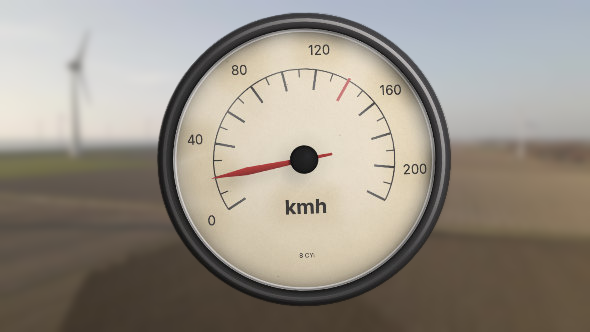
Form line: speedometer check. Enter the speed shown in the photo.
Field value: 20 km/h
